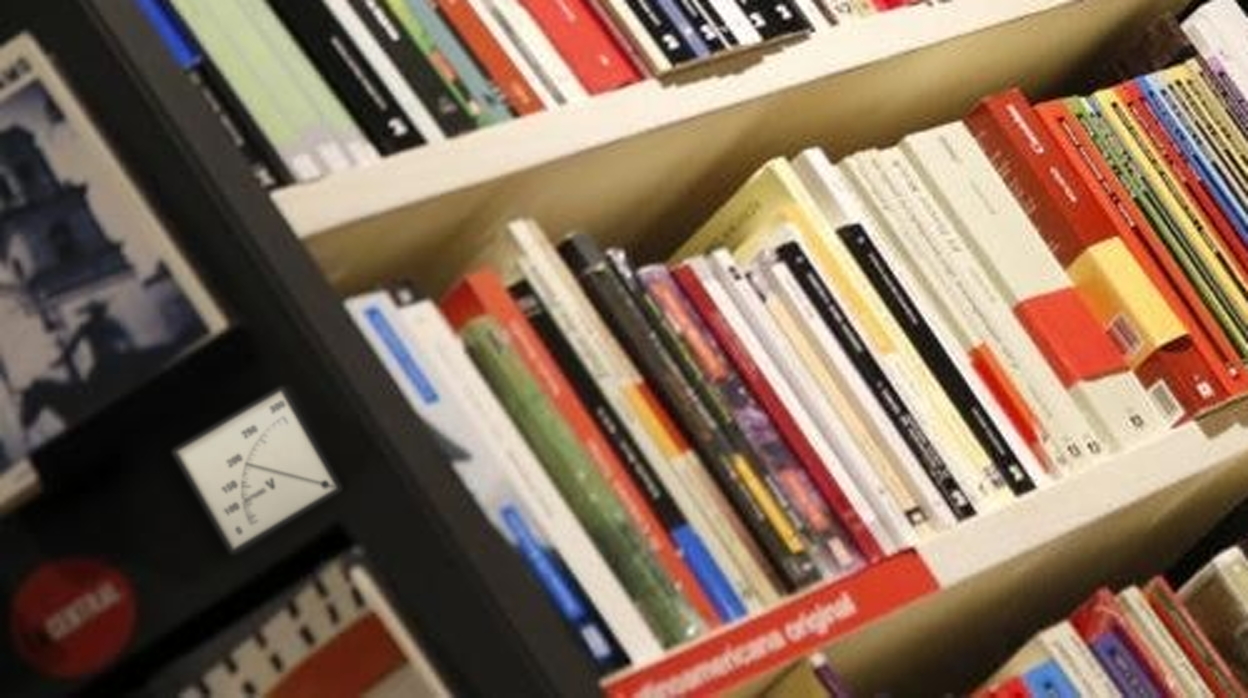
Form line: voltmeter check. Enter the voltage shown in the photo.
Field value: 200 V
